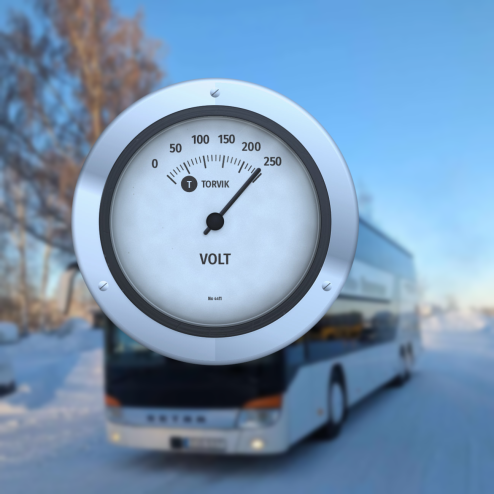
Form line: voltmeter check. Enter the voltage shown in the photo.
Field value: 240 V
